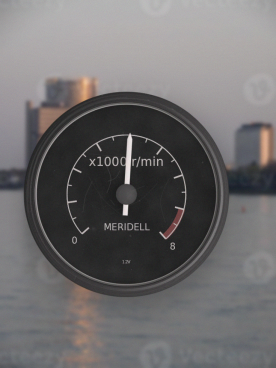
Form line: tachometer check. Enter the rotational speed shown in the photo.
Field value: 4000 rpm
